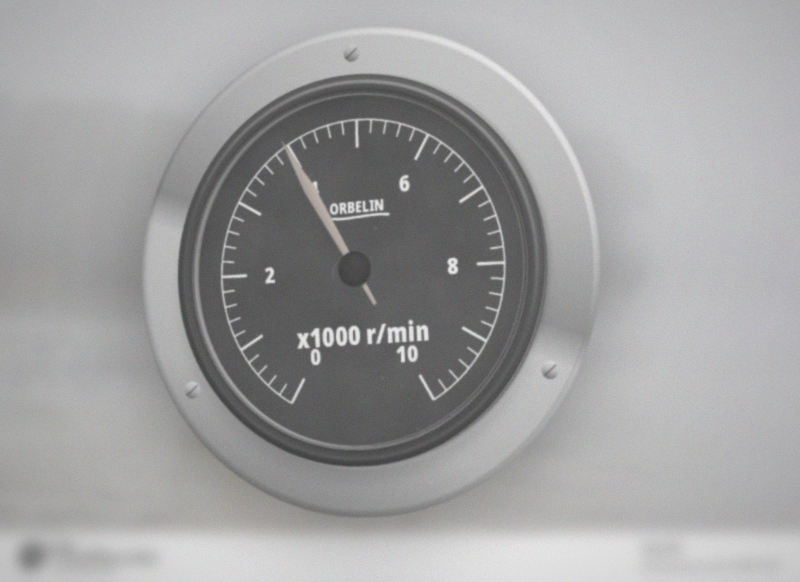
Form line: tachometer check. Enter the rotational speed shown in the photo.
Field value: 4000 rpm
